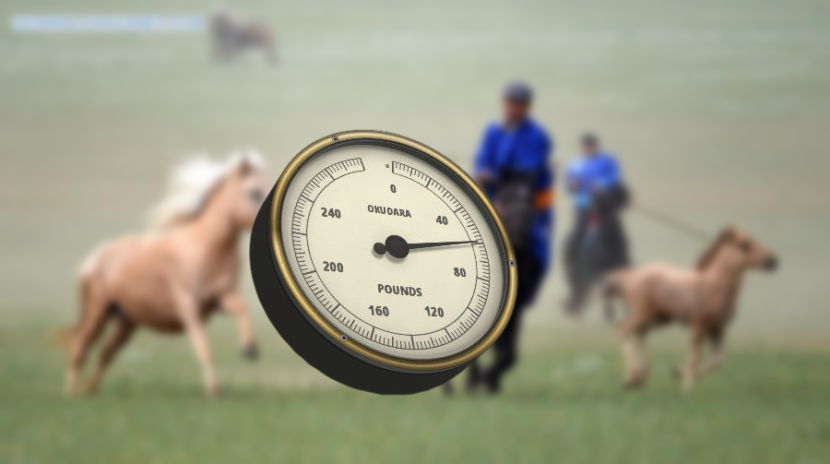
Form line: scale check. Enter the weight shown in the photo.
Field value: 60 lb
